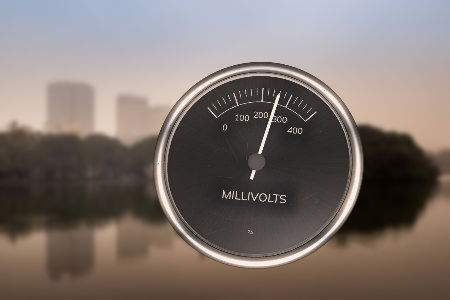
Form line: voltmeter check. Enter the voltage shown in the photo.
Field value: 260 mV
